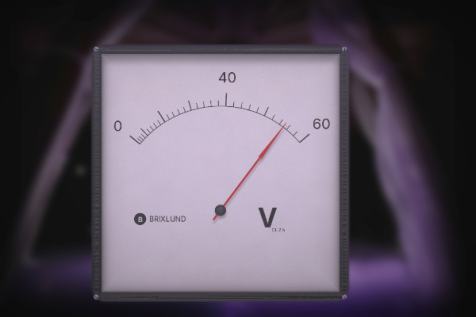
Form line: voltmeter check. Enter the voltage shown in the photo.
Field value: 55 V
